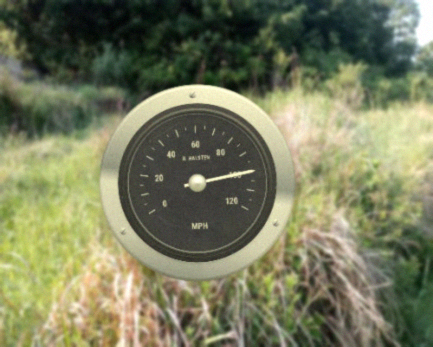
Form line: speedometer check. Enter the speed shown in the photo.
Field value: 100 mph
